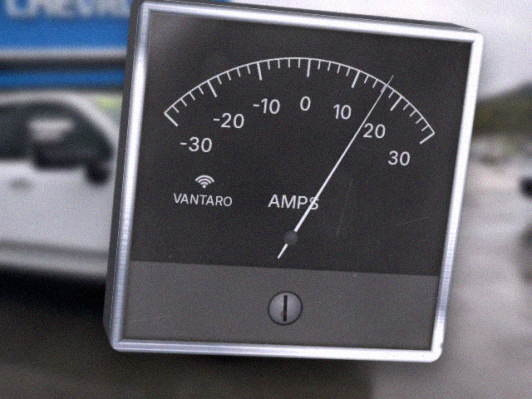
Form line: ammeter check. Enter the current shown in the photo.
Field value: 16 A
